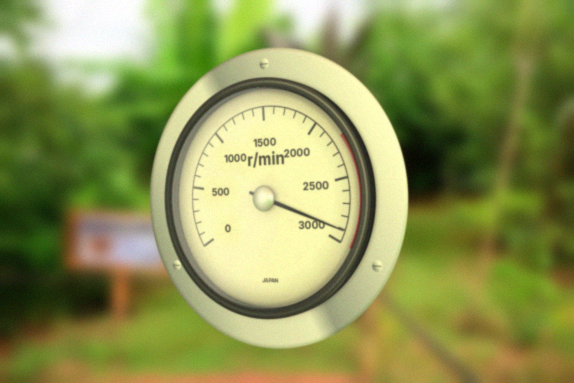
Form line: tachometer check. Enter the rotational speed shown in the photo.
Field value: 2900 rpm
